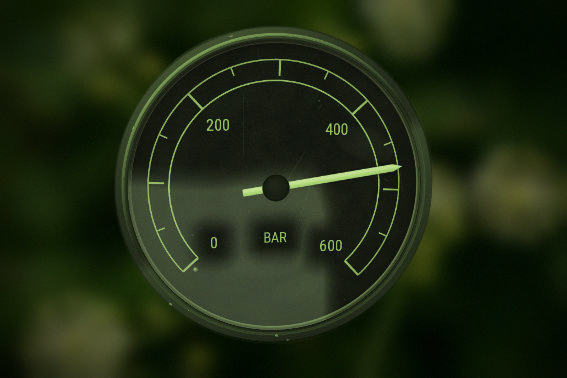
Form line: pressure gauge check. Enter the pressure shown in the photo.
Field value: 475 bar
